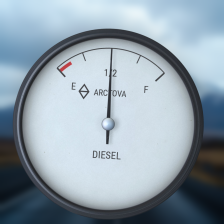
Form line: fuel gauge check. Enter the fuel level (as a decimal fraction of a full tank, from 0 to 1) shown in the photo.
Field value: 0.5
